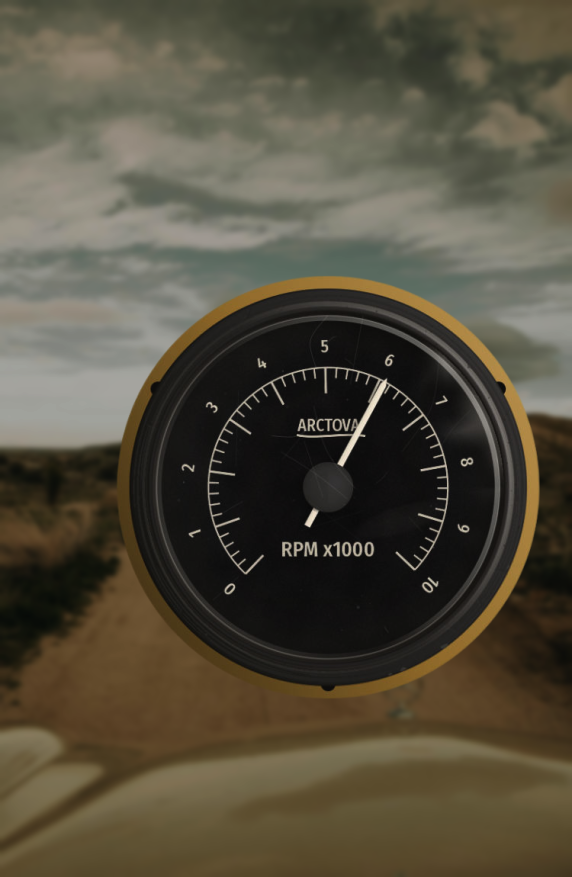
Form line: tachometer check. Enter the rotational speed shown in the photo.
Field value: 6100 rpm
